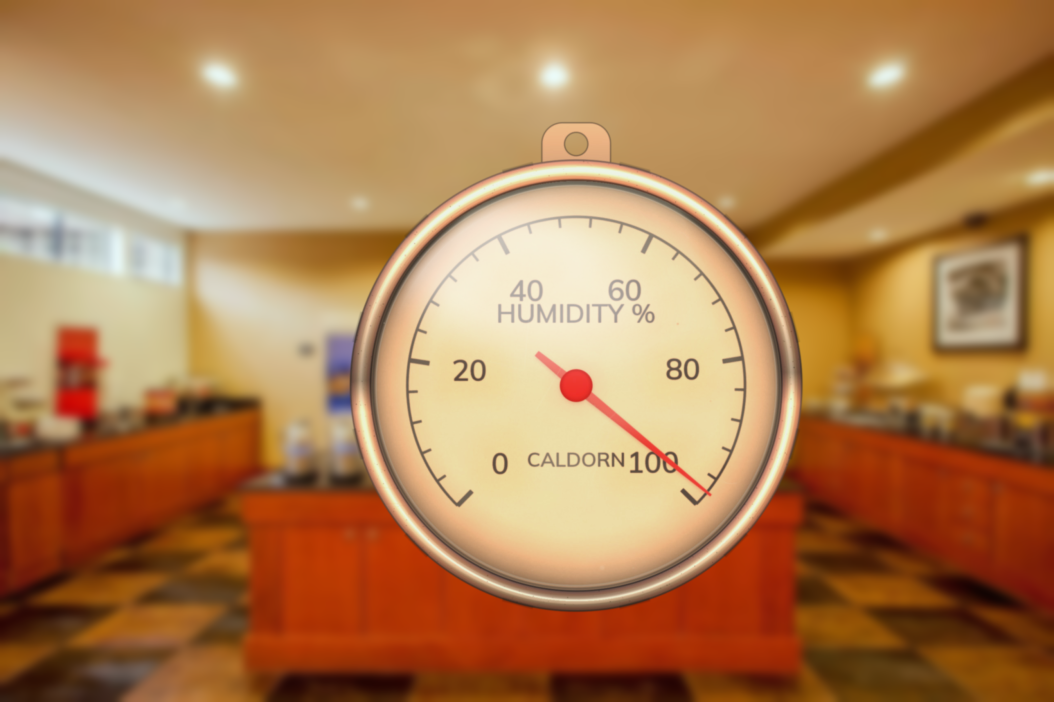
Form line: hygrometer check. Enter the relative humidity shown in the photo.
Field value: 98 %
